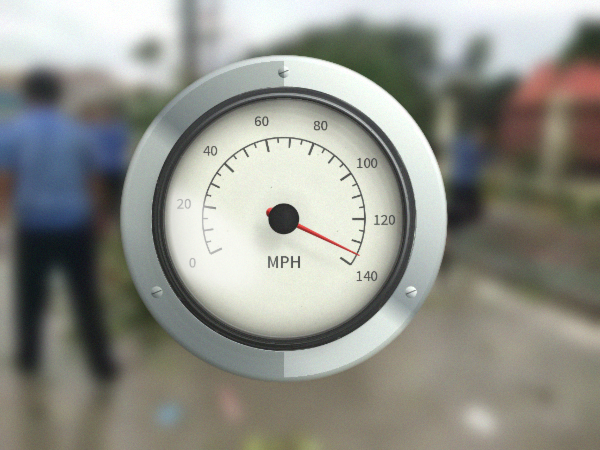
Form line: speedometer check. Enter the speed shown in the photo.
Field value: 135 mph
